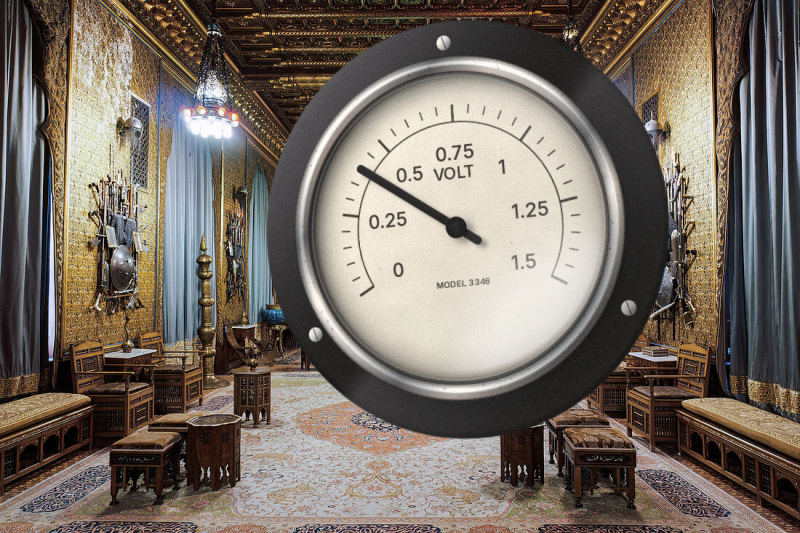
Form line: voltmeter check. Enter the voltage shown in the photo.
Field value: 0.4 V
